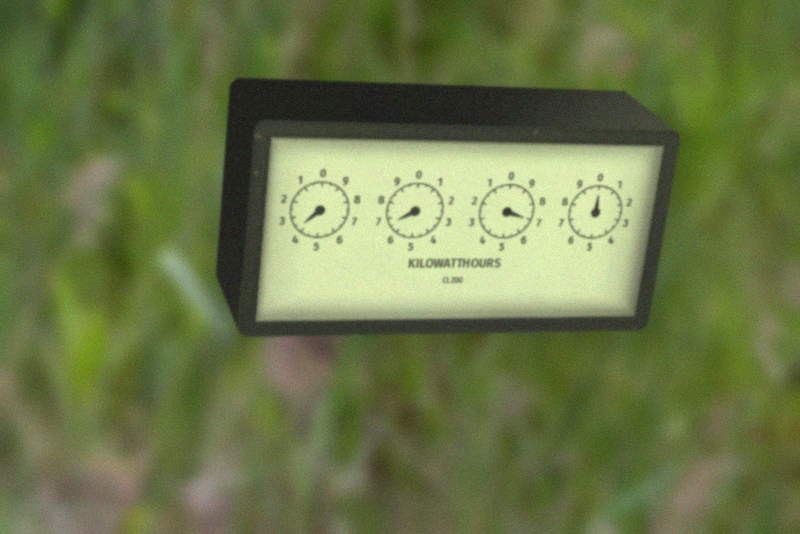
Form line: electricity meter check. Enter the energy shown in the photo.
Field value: 3670 kWh
